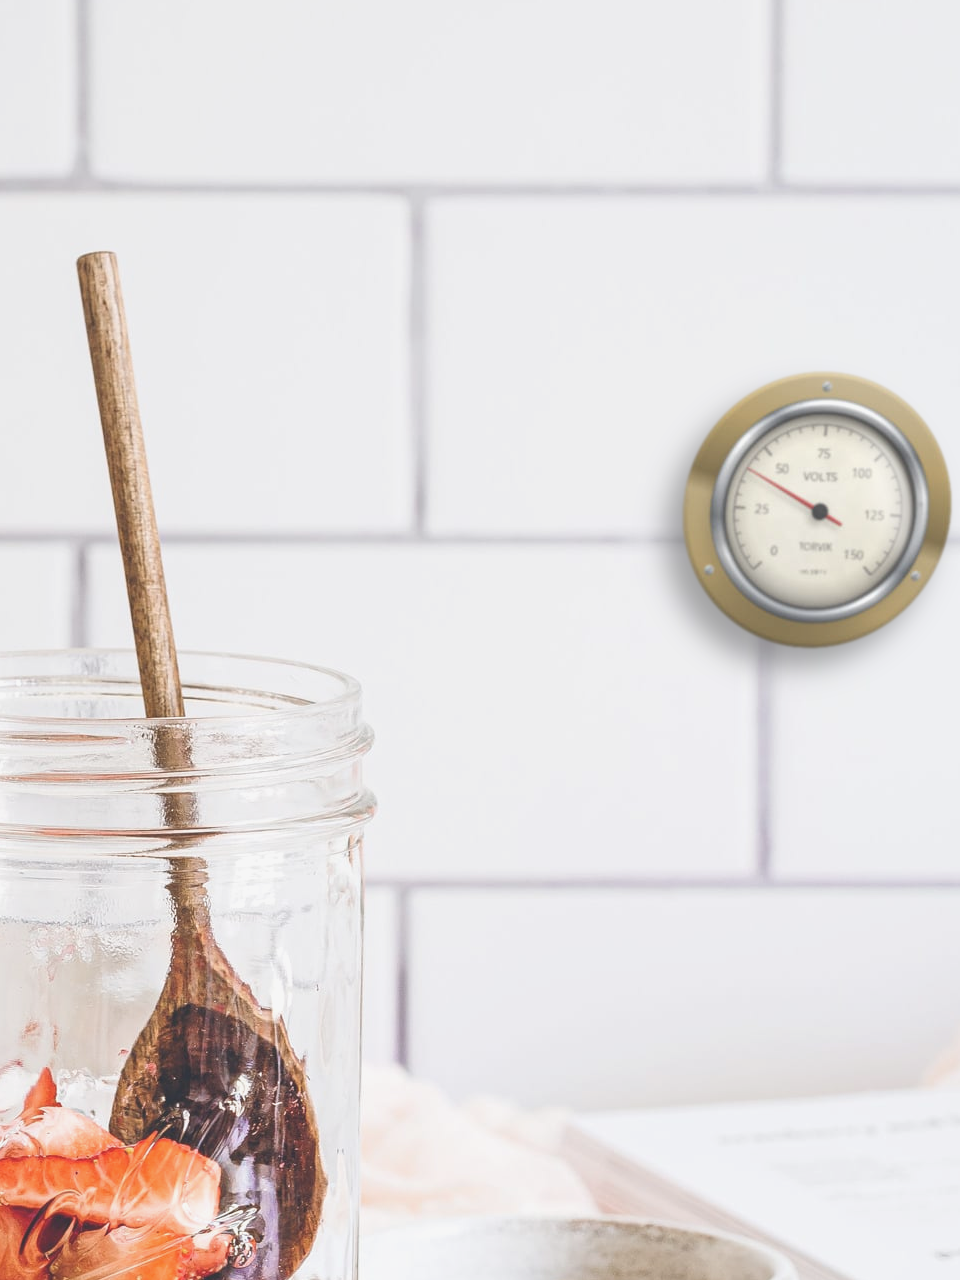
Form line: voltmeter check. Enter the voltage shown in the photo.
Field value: 40 V
